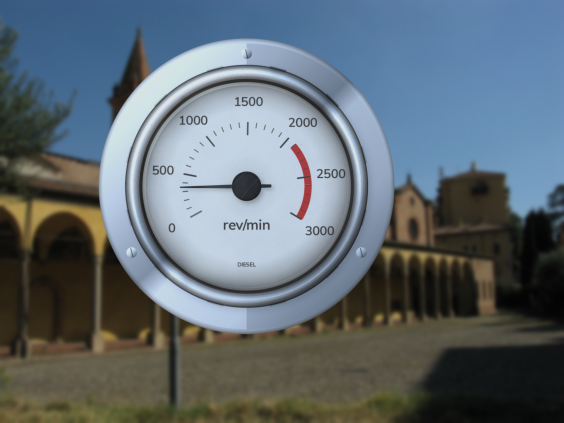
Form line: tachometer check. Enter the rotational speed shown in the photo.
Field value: 350 rpm
